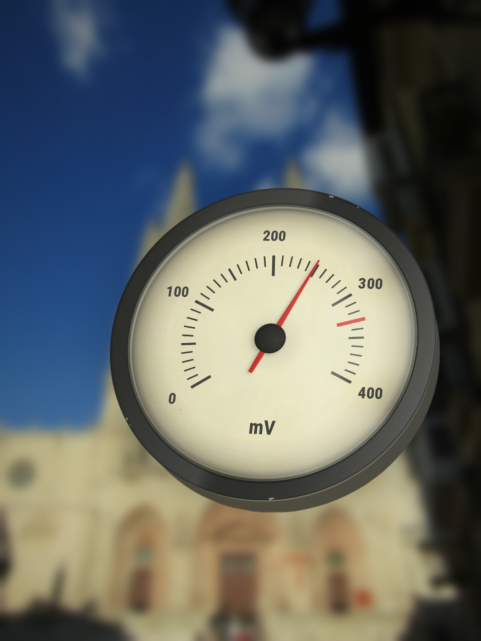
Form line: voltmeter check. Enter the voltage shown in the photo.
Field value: 250 mV
